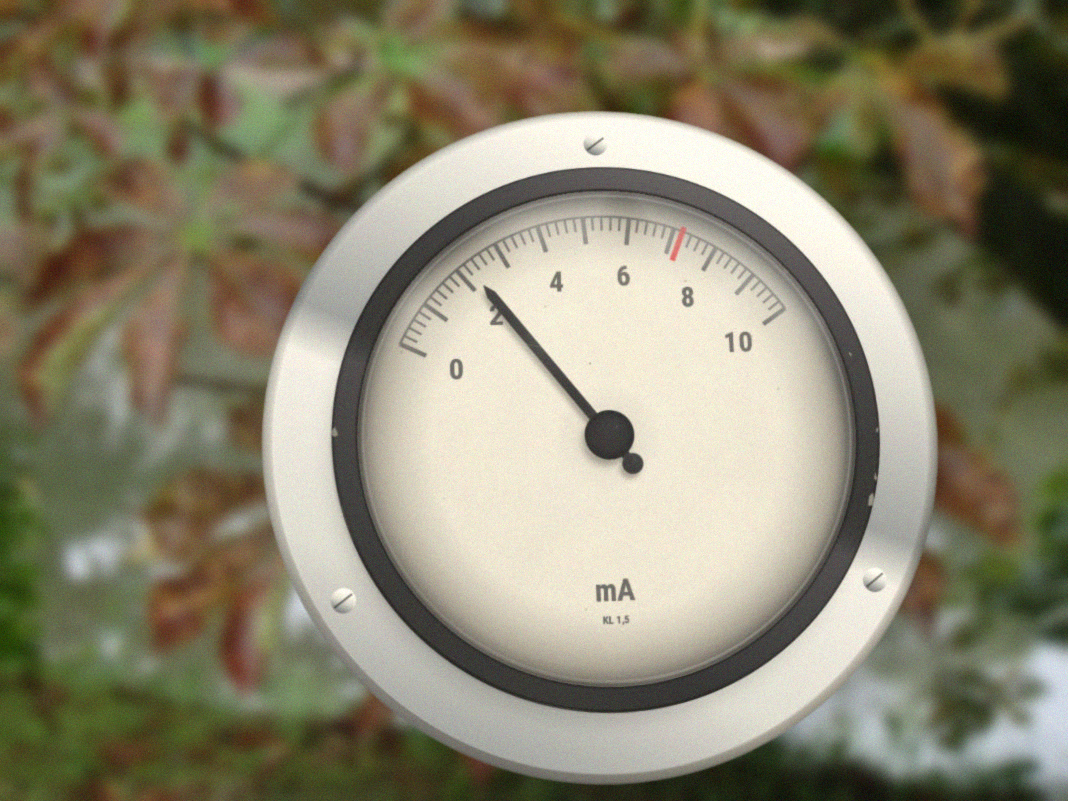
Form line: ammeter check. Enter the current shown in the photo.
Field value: 2.2 mA
